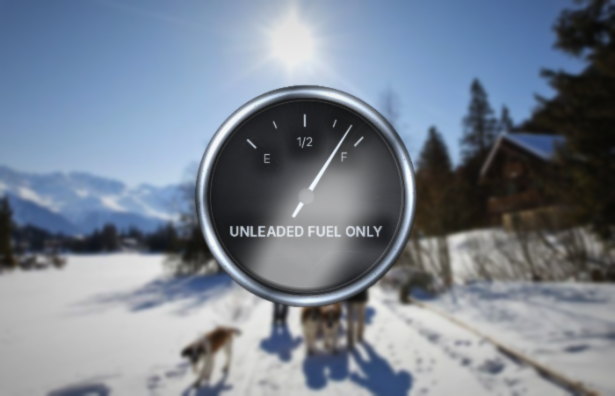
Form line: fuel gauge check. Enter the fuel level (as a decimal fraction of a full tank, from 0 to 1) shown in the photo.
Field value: 0.875
